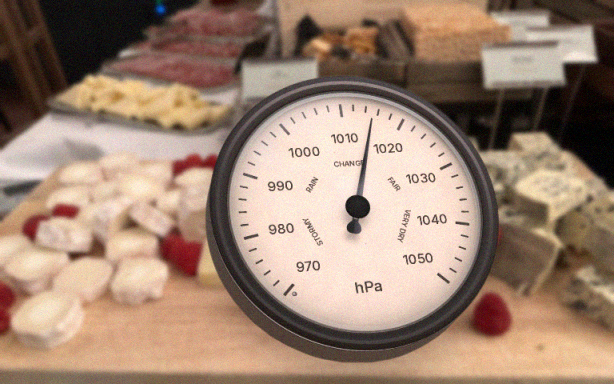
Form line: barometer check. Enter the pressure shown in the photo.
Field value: 1015 hPa
